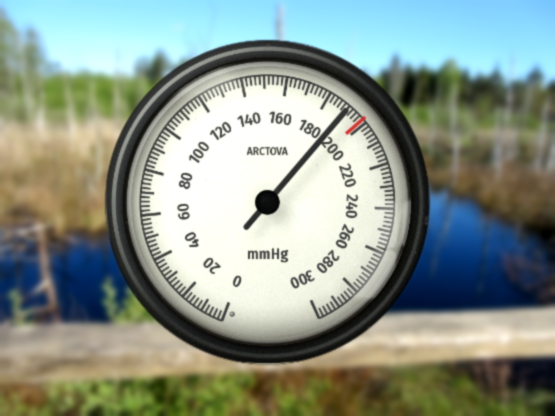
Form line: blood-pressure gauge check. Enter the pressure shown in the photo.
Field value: 190 mmHg
